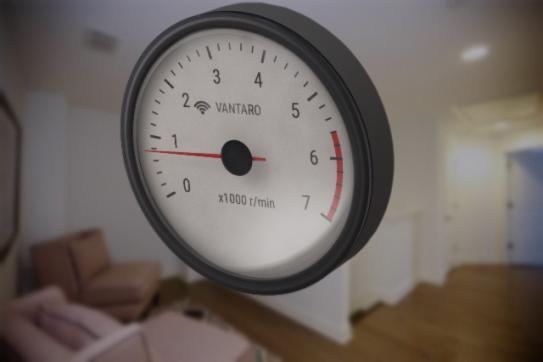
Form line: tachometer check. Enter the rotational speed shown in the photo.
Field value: 800 rpm
